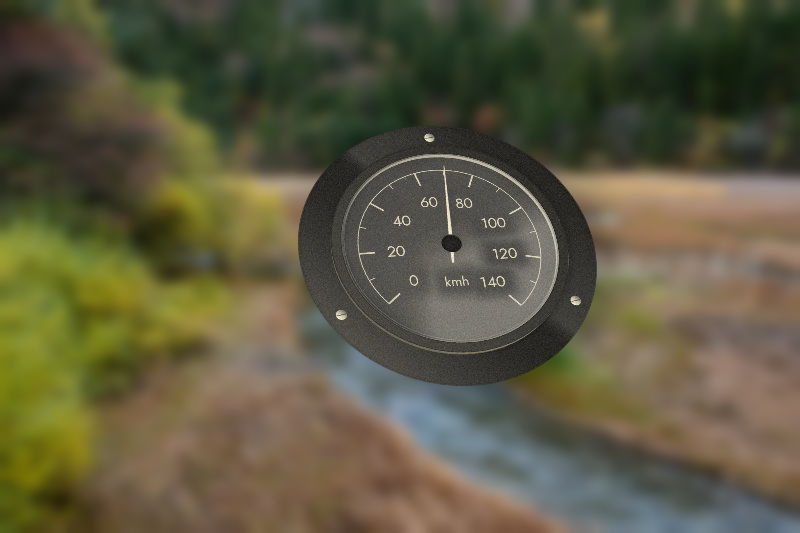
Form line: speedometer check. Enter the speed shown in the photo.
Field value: 70 km/h
